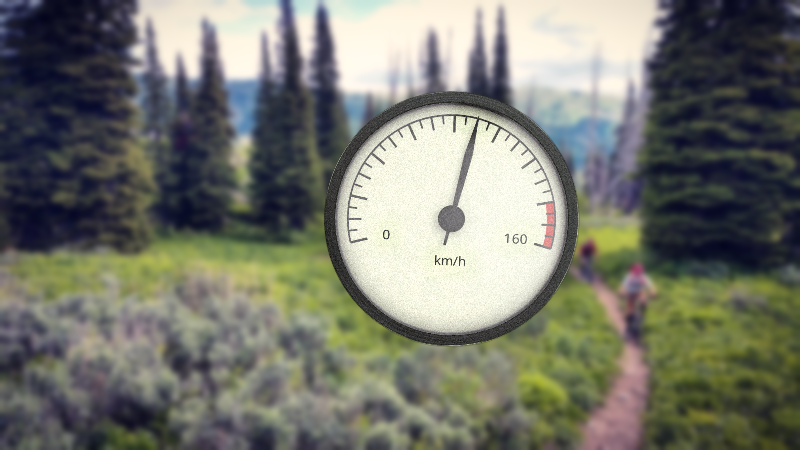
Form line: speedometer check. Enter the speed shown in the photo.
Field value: 90 km/h
